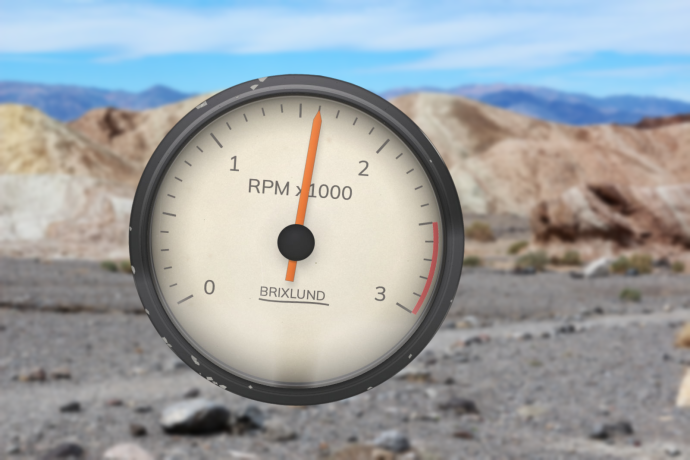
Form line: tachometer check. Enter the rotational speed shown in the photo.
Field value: 1600 rpm
